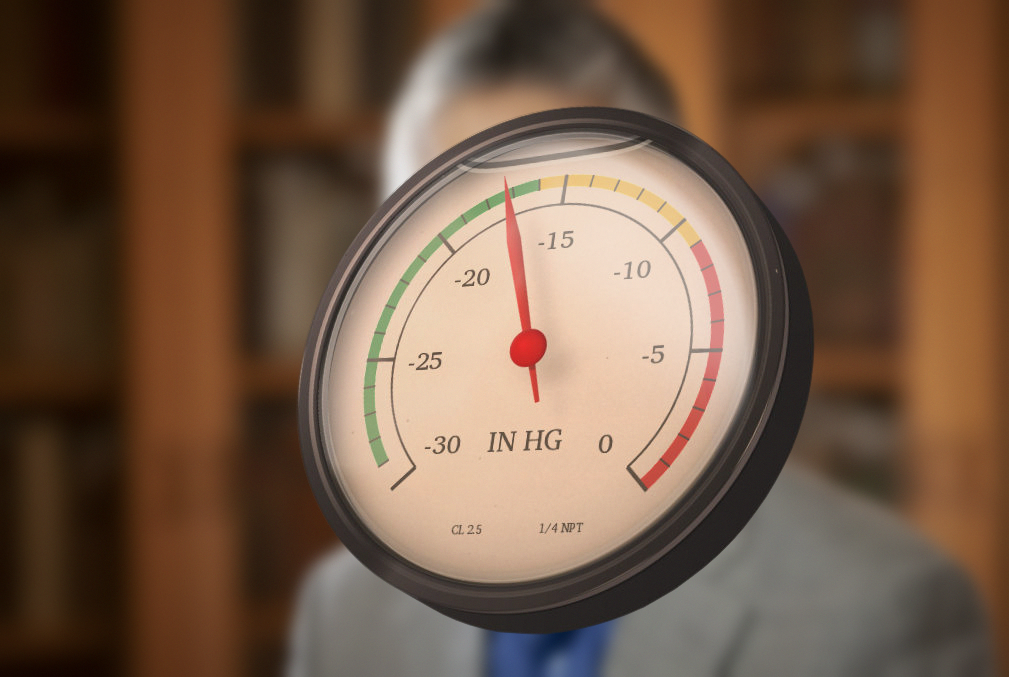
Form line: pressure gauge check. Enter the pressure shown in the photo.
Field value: -17 inHg
